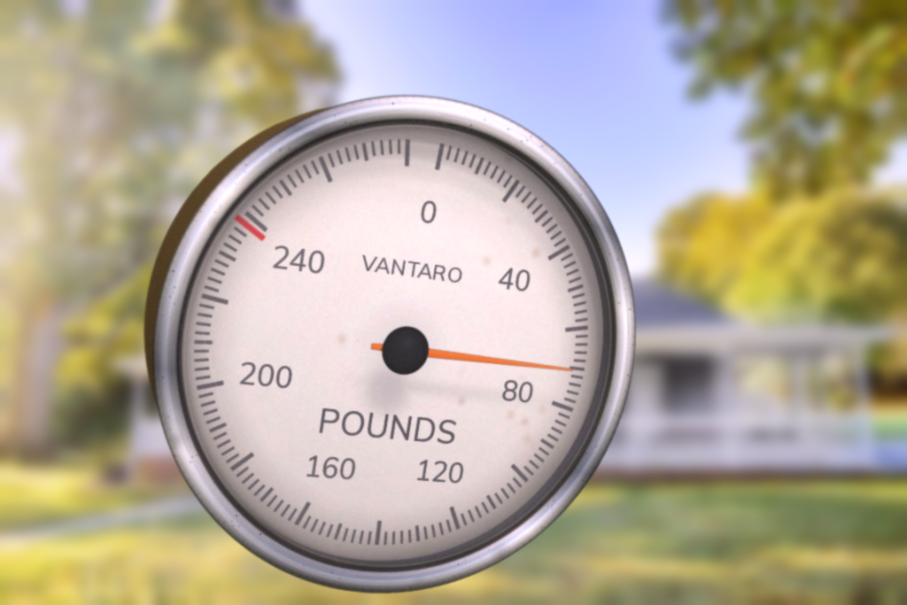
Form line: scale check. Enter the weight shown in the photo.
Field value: 70 lb
